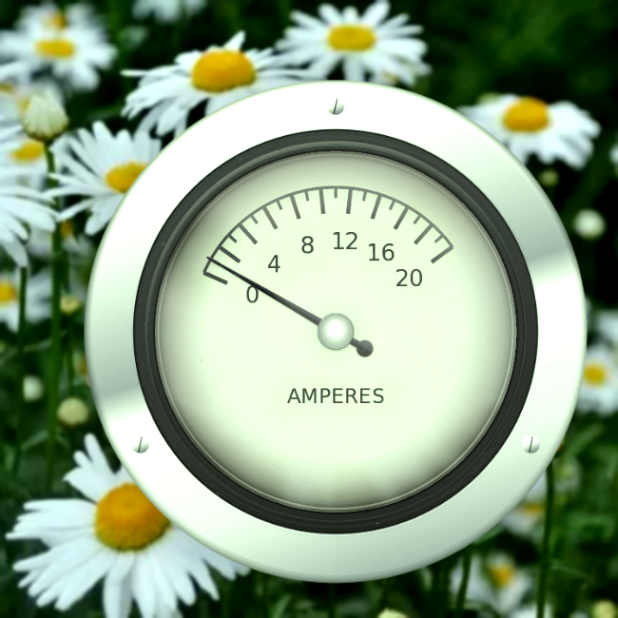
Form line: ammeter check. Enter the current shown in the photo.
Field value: 1 A
